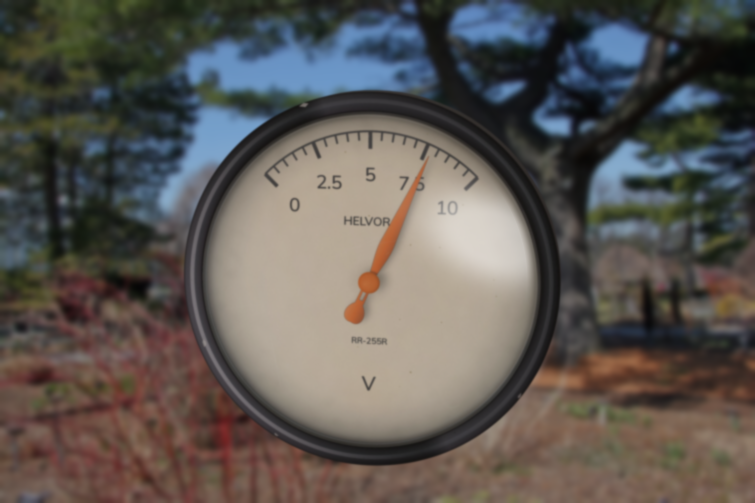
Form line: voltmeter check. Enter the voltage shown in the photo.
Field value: 7.75 V
